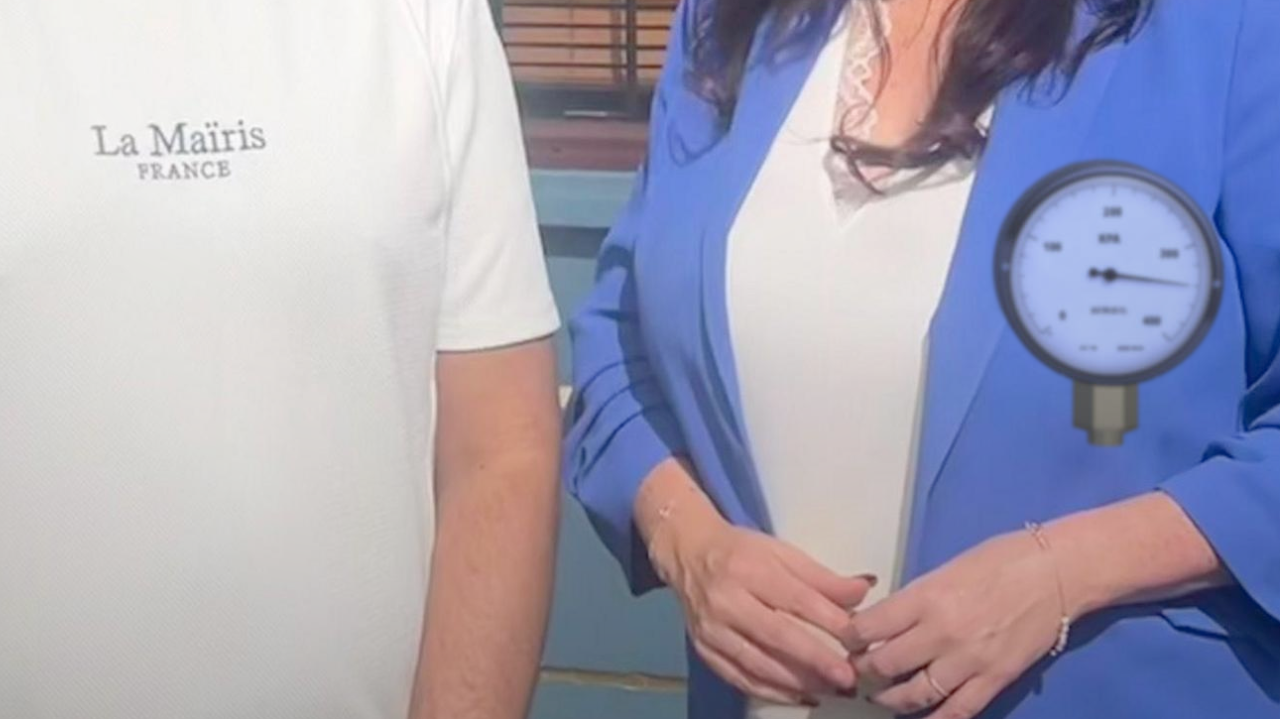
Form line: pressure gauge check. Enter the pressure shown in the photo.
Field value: 340 kPa
